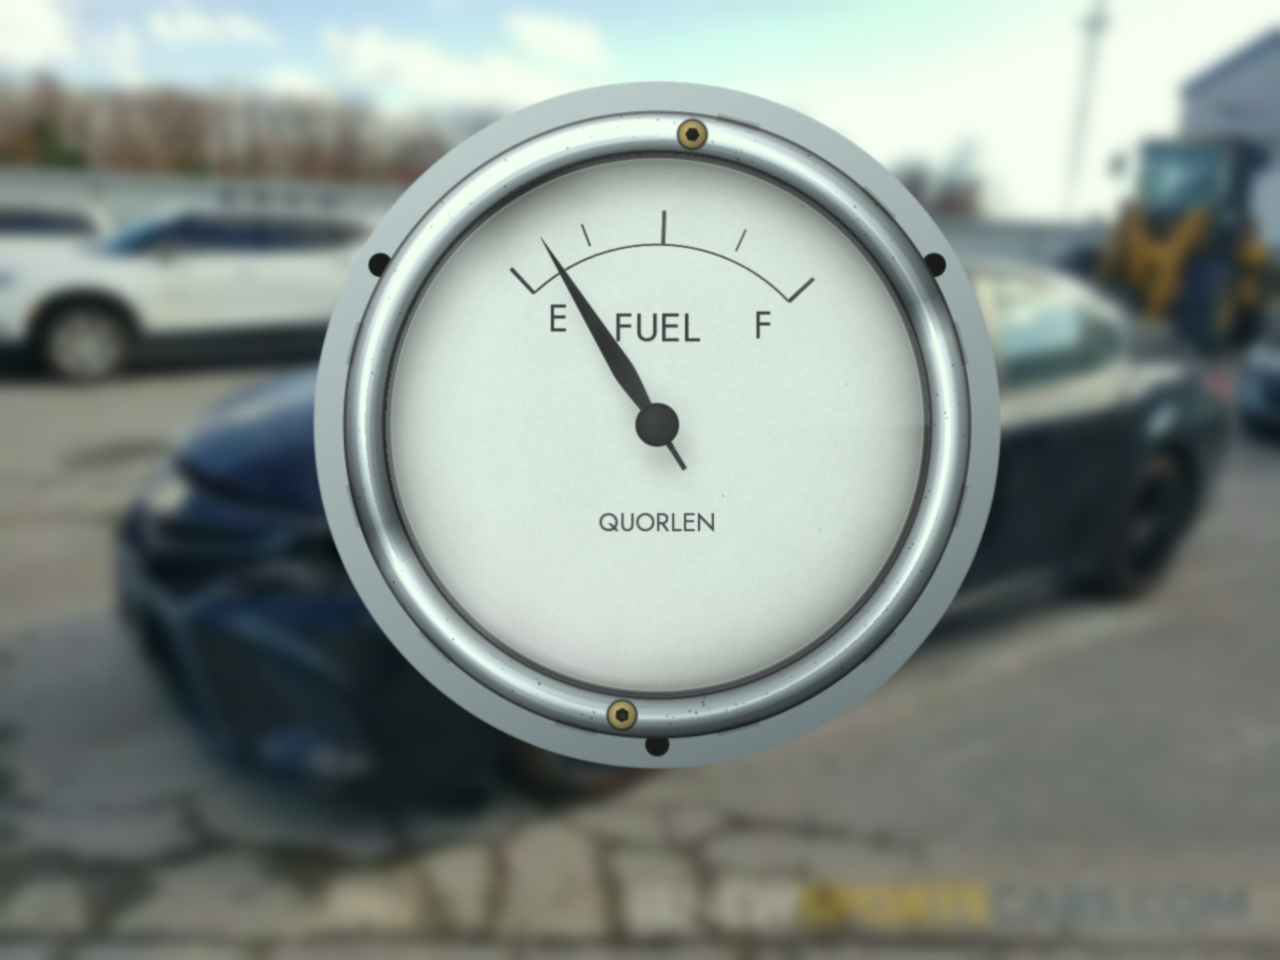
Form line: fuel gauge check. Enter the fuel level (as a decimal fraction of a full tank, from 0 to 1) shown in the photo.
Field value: 0.125
